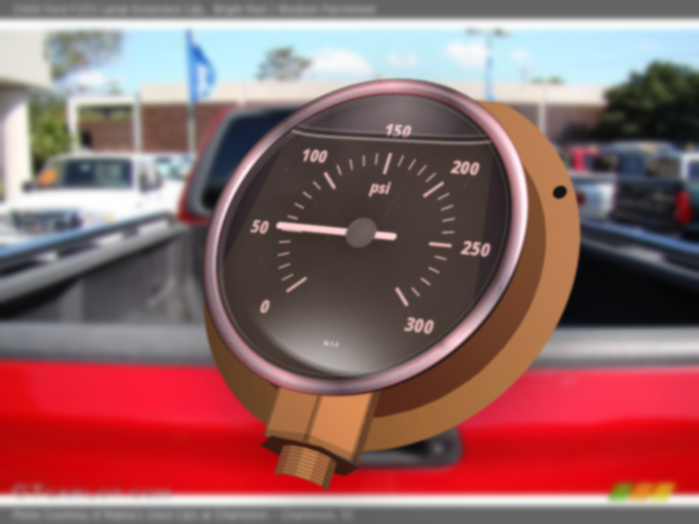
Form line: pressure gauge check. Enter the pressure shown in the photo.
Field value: 50 psi
